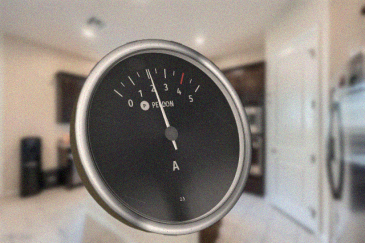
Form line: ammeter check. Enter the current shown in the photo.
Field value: 2 A
